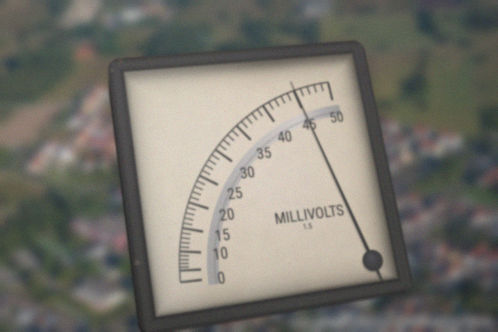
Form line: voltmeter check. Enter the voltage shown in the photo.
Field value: 45 mV
